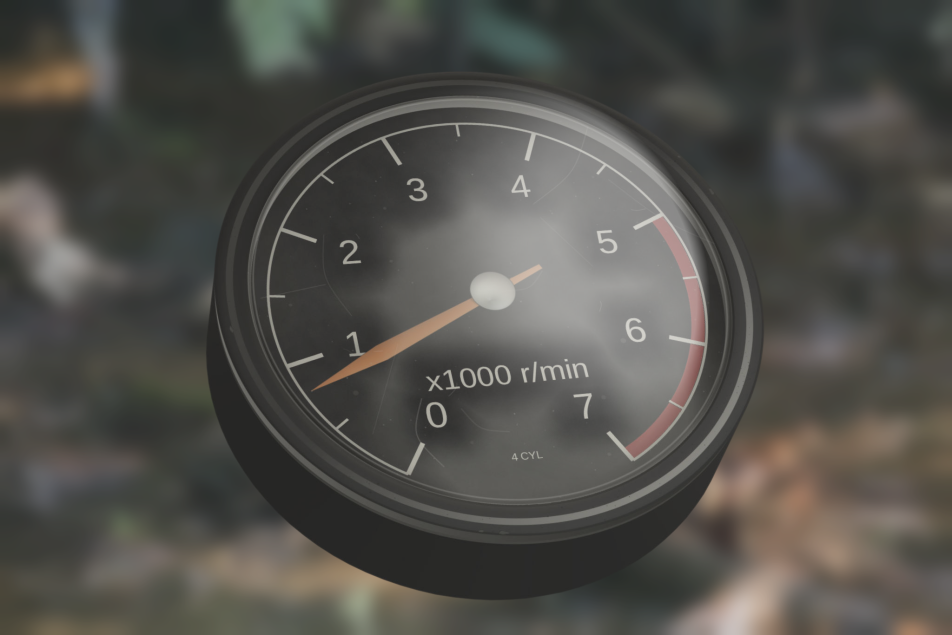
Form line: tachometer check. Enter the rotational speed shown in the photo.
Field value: 750 rpm
